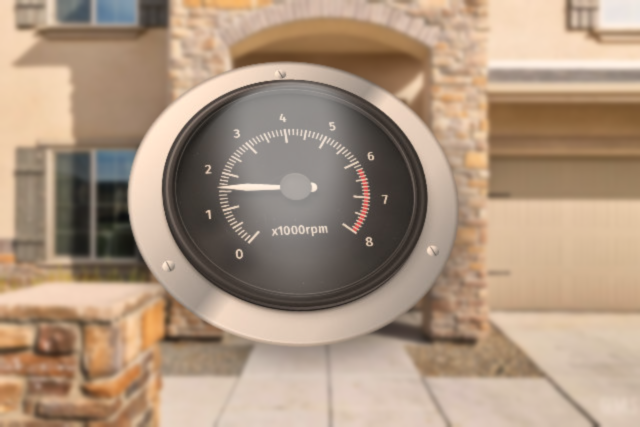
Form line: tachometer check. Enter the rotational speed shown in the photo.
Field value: 1500 rpm
